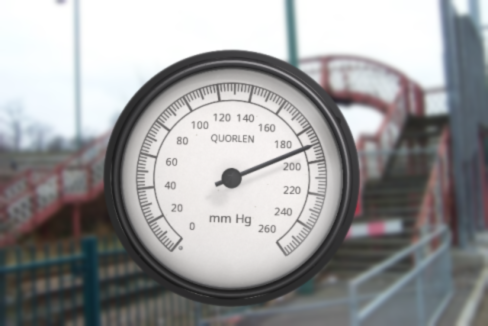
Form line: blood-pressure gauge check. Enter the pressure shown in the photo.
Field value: 190 mmHg
